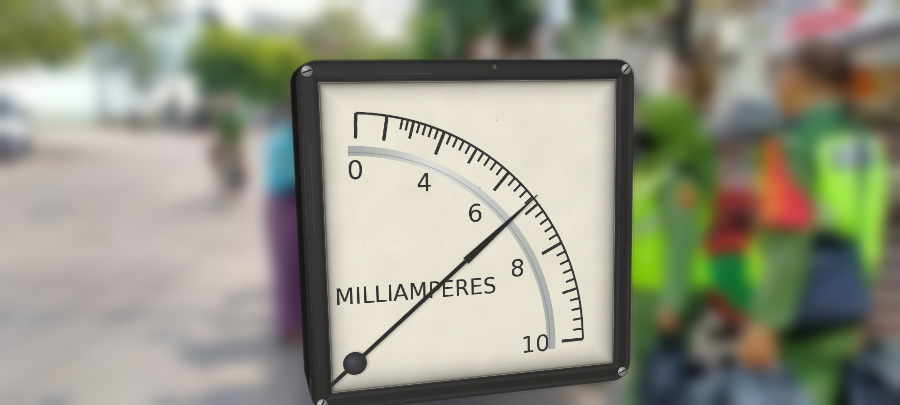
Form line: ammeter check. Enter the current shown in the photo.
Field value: 6.8 mA
